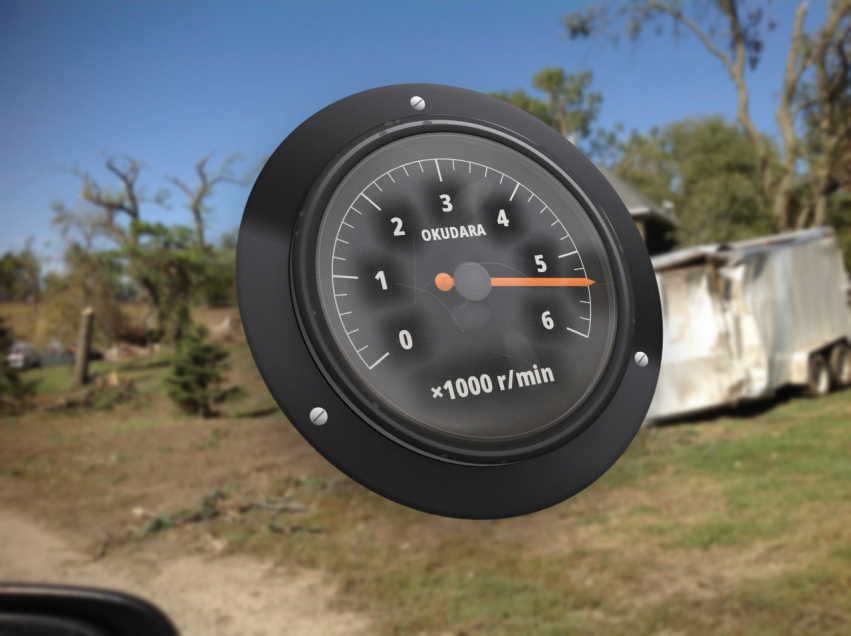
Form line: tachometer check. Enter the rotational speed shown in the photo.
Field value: 5400 rpm
